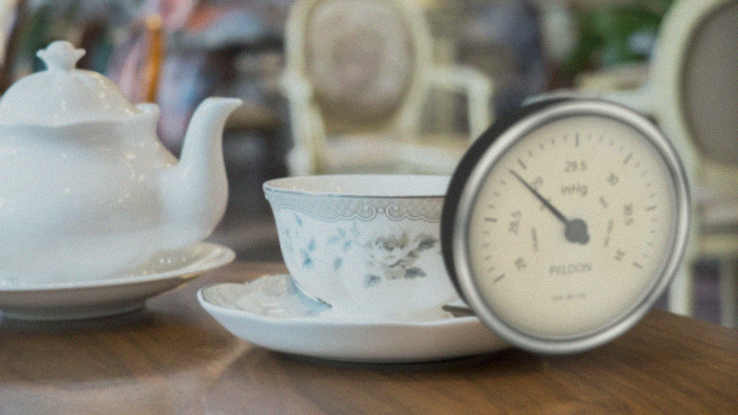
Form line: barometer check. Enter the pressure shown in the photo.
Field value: 28.9 inHg
